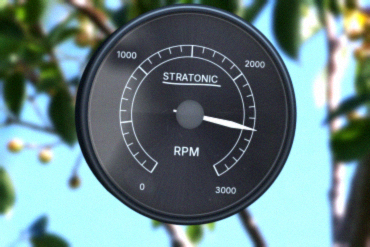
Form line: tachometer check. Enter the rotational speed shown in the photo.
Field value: 2500 rpm
